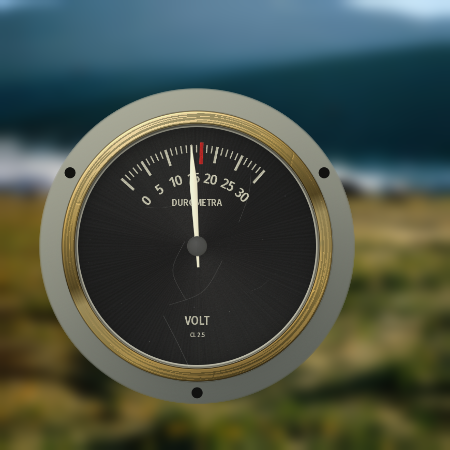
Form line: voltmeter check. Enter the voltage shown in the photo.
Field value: 15 V
